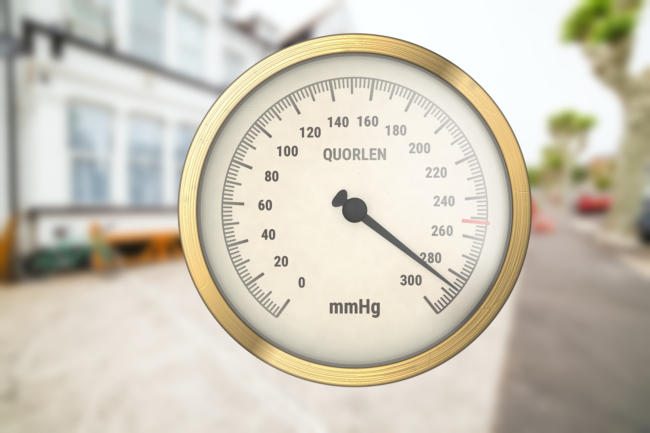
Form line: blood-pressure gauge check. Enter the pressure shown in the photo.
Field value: 286 mmHg
